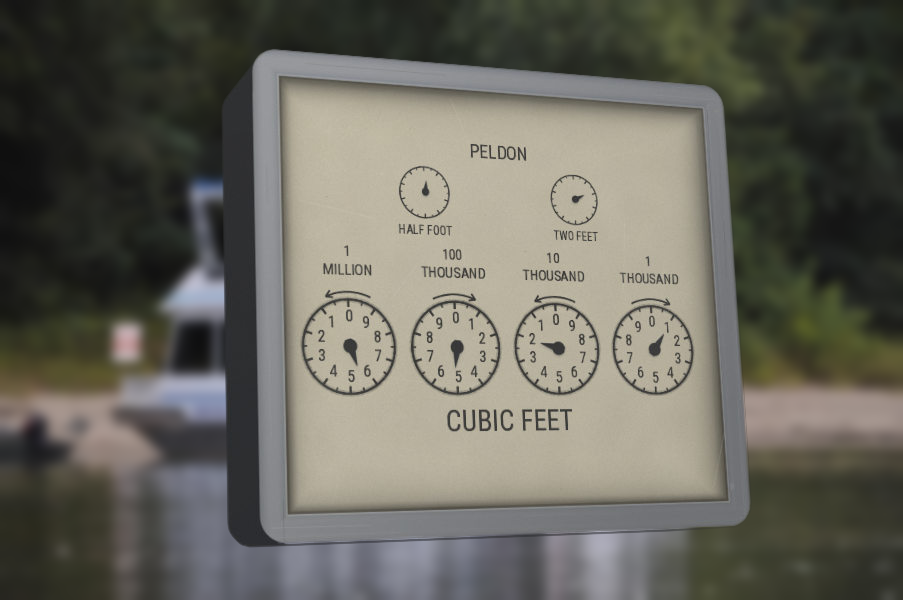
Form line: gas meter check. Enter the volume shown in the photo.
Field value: 552100 ft³
